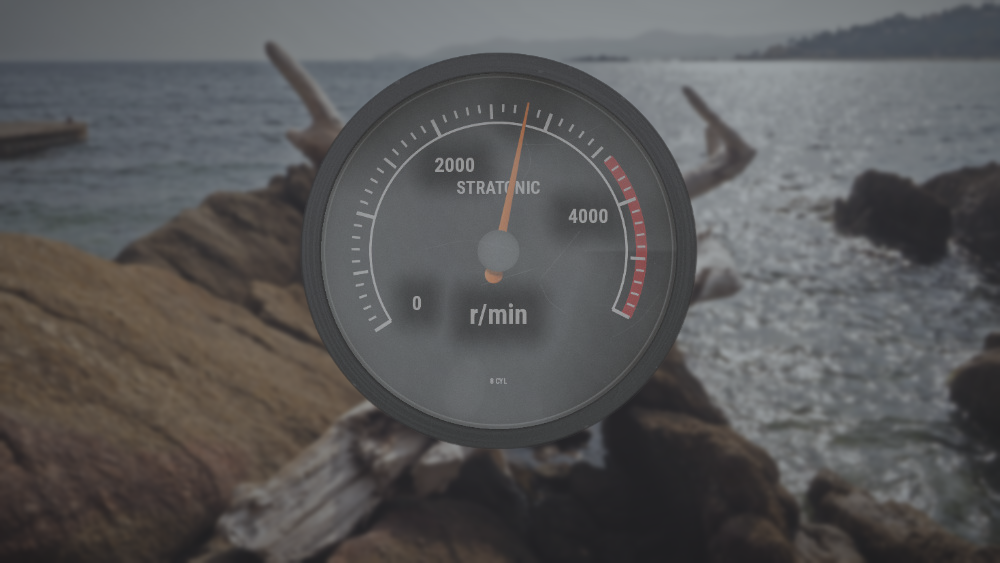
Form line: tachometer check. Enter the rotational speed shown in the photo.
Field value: 2800 rpm
